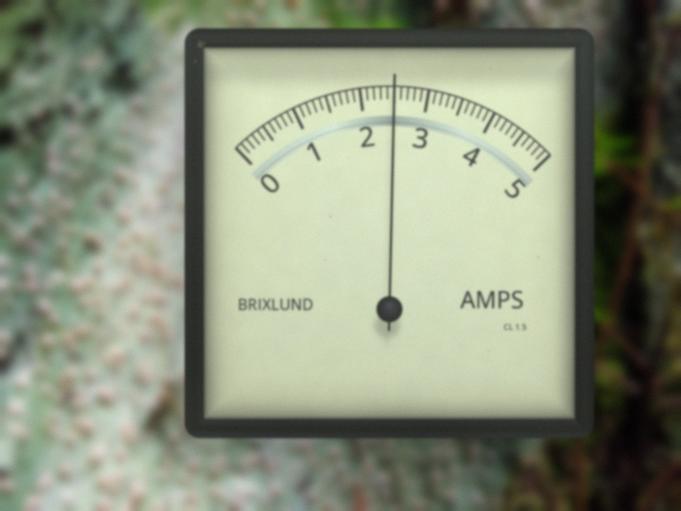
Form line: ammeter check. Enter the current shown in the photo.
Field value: 2.5 A
